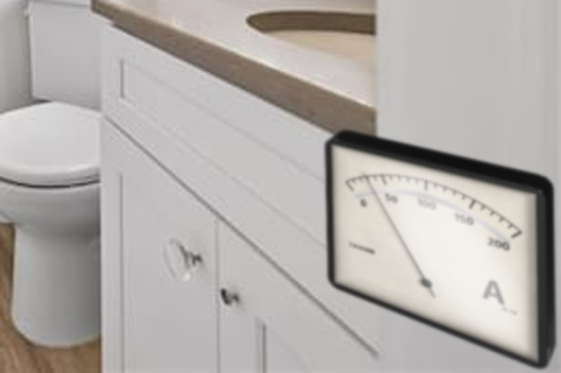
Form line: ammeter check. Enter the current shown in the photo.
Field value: 30 A
